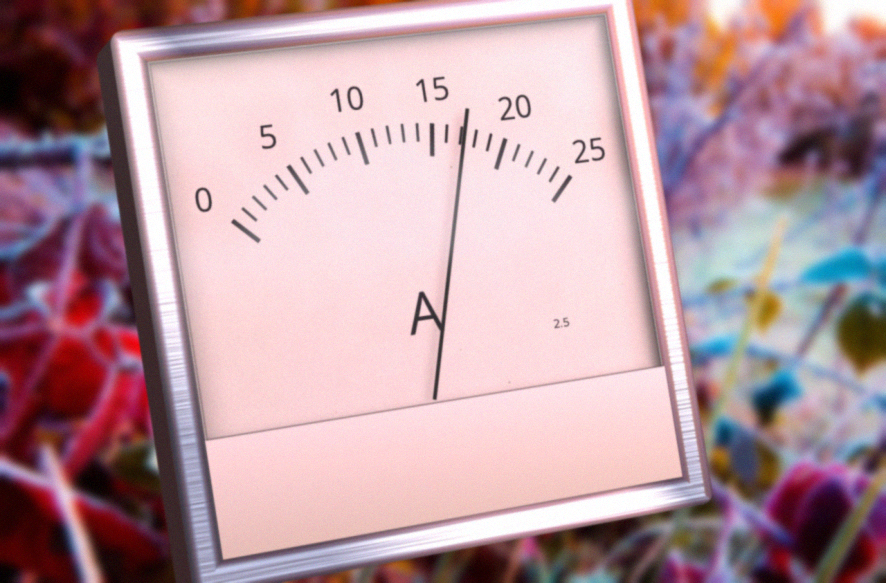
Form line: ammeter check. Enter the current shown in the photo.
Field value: 17 A
